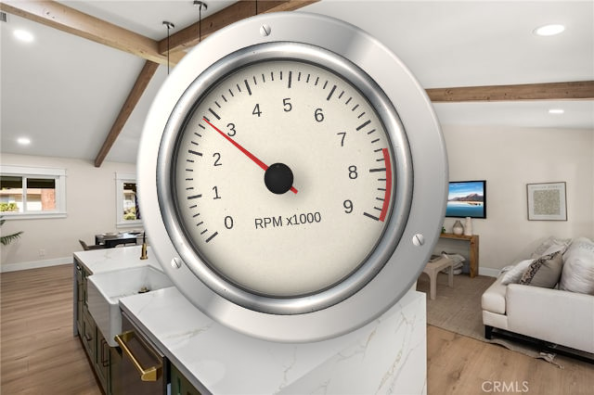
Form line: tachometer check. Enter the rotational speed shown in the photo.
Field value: 2800 rpm
